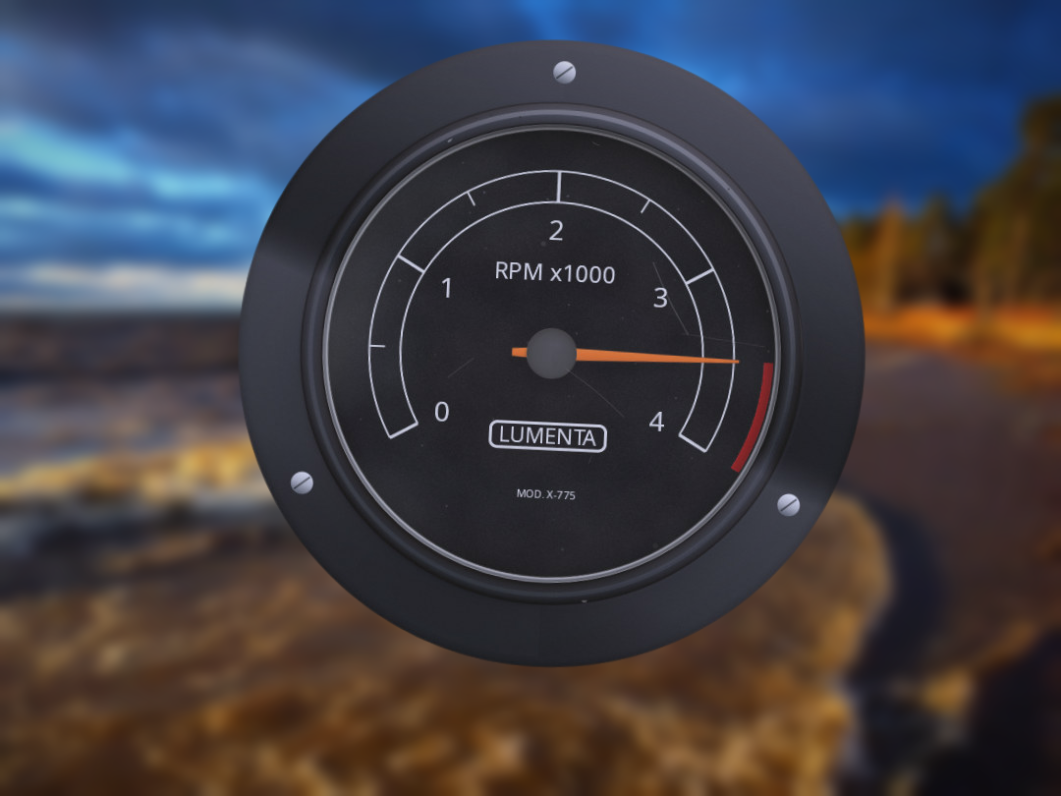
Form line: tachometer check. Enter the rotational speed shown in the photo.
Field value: 3500 rpm
